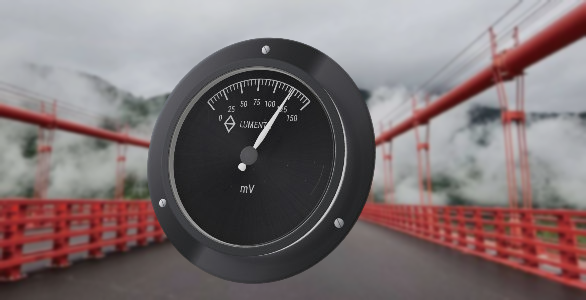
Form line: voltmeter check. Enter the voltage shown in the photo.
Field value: 125 mV
